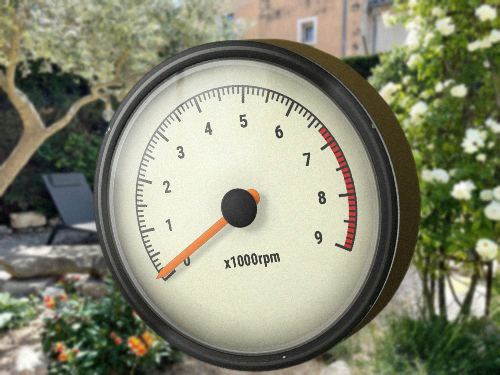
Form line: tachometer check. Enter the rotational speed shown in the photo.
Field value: 100 rpm
